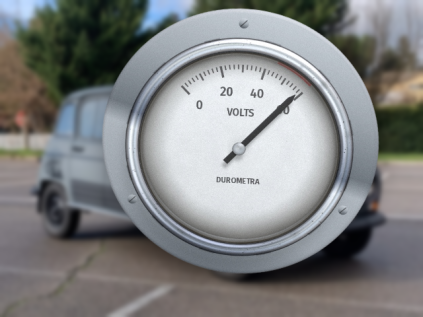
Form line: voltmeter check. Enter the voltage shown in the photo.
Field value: 58 V
